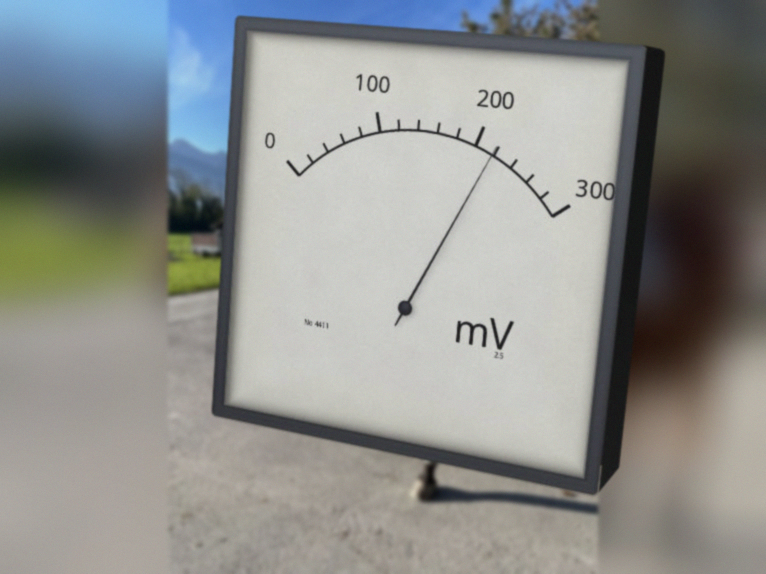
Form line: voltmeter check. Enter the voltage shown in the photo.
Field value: 220 mV
